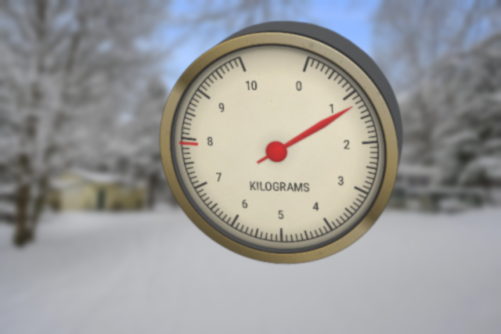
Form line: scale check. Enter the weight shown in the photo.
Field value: 1.2 kg
